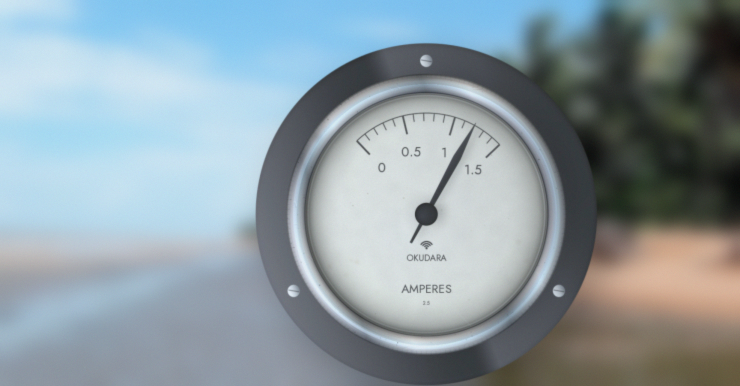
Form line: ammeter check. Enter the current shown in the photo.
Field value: 1.2 A
